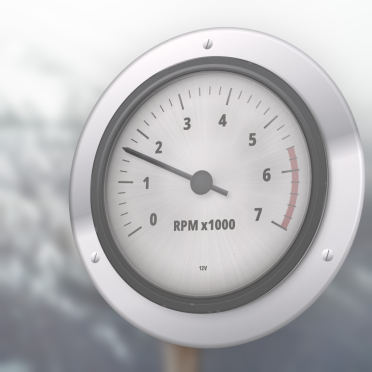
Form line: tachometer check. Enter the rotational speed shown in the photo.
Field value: 1600 rpm
